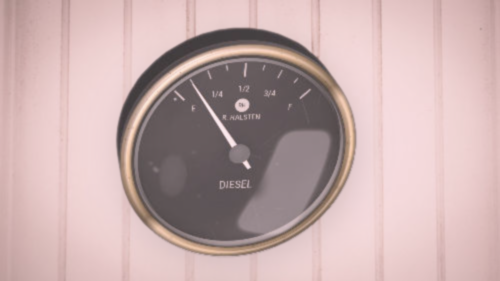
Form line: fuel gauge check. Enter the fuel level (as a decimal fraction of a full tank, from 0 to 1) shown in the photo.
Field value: 0.125
